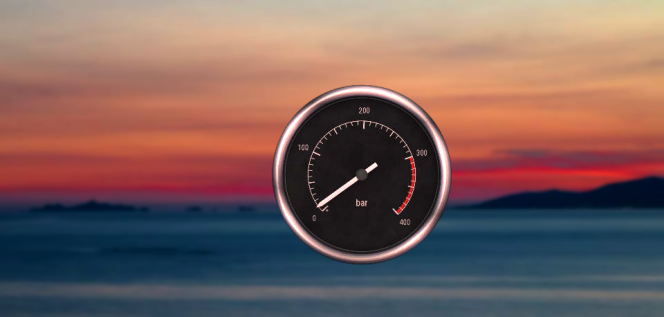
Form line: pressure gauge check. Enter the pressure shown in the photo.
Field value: 10 bar
